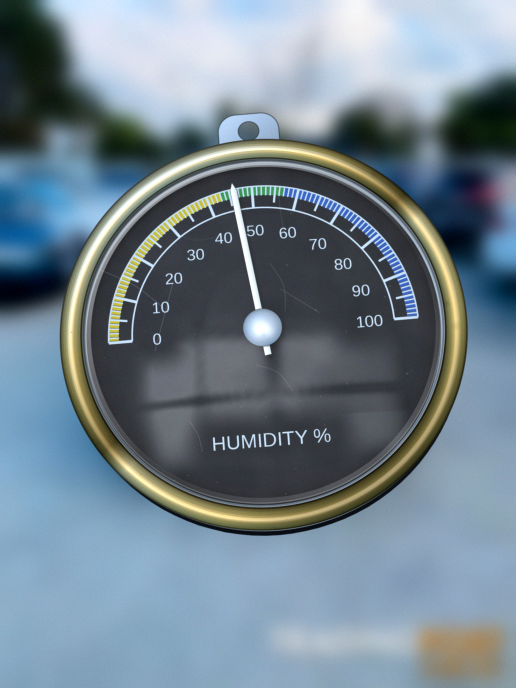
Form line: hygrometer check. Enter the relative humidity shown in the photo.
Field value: 46 %
